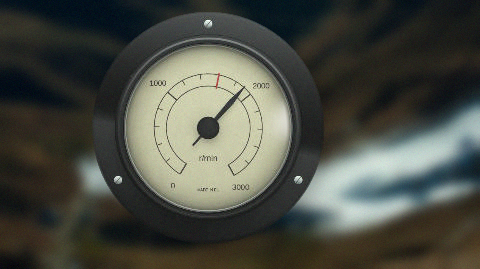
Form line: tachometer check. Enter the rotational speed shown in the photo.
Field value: 1900 rpm
